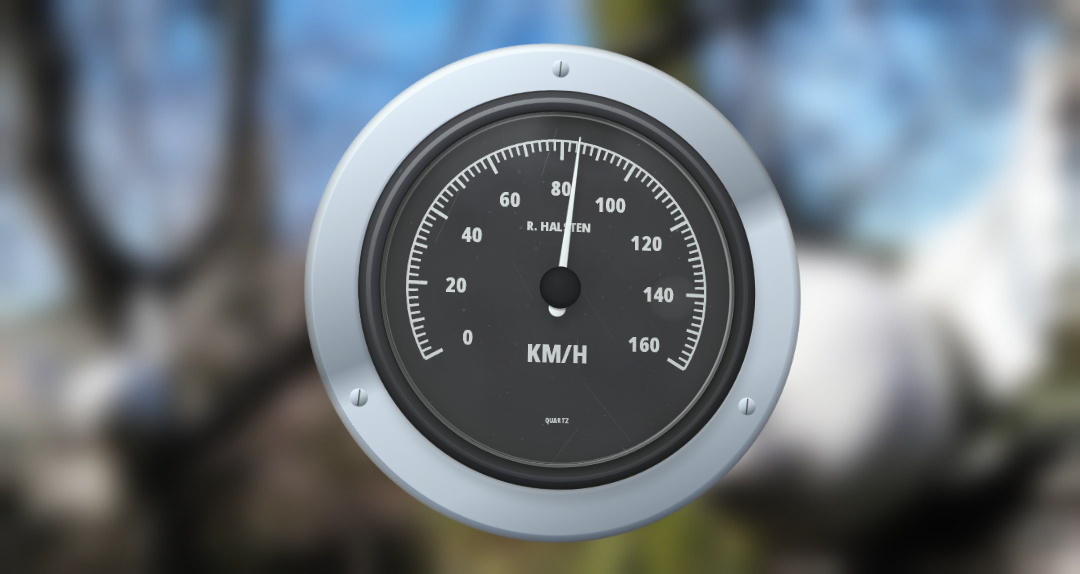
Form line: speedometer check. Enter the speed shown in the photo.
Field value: 84 km/h
